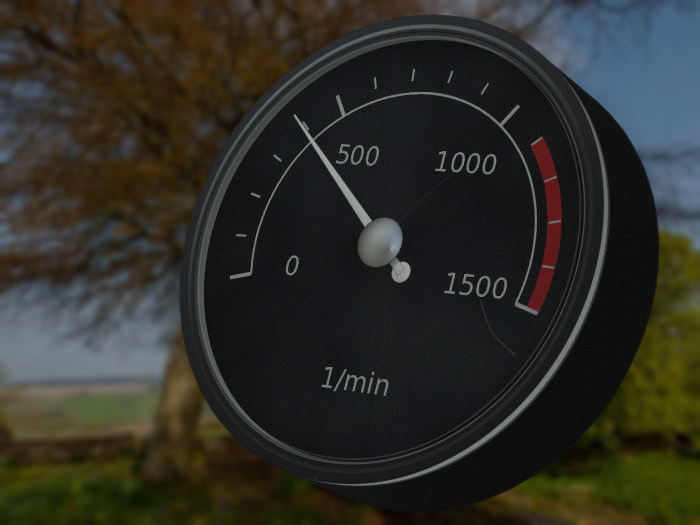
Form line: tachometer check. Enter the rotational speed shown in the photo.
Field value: 400 rpm
